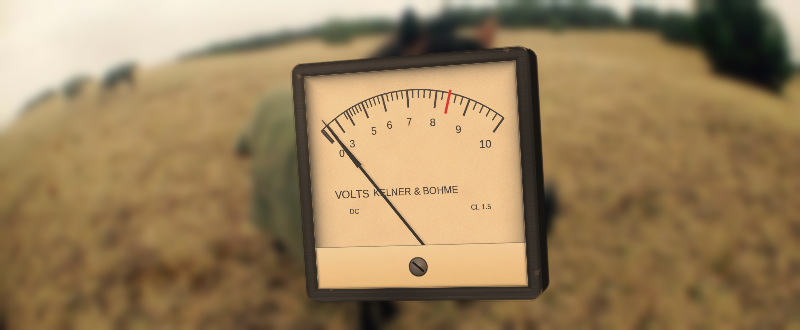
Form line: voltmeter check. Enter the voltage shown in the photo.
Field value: 2 V
